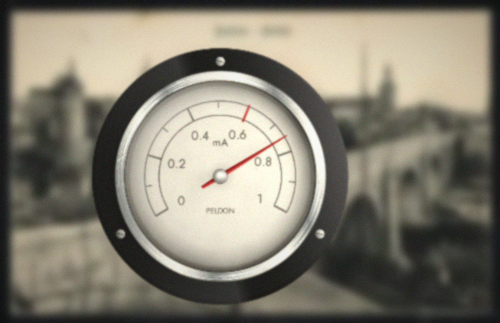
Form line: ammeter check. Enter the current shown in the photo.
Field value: 0.75 mA
